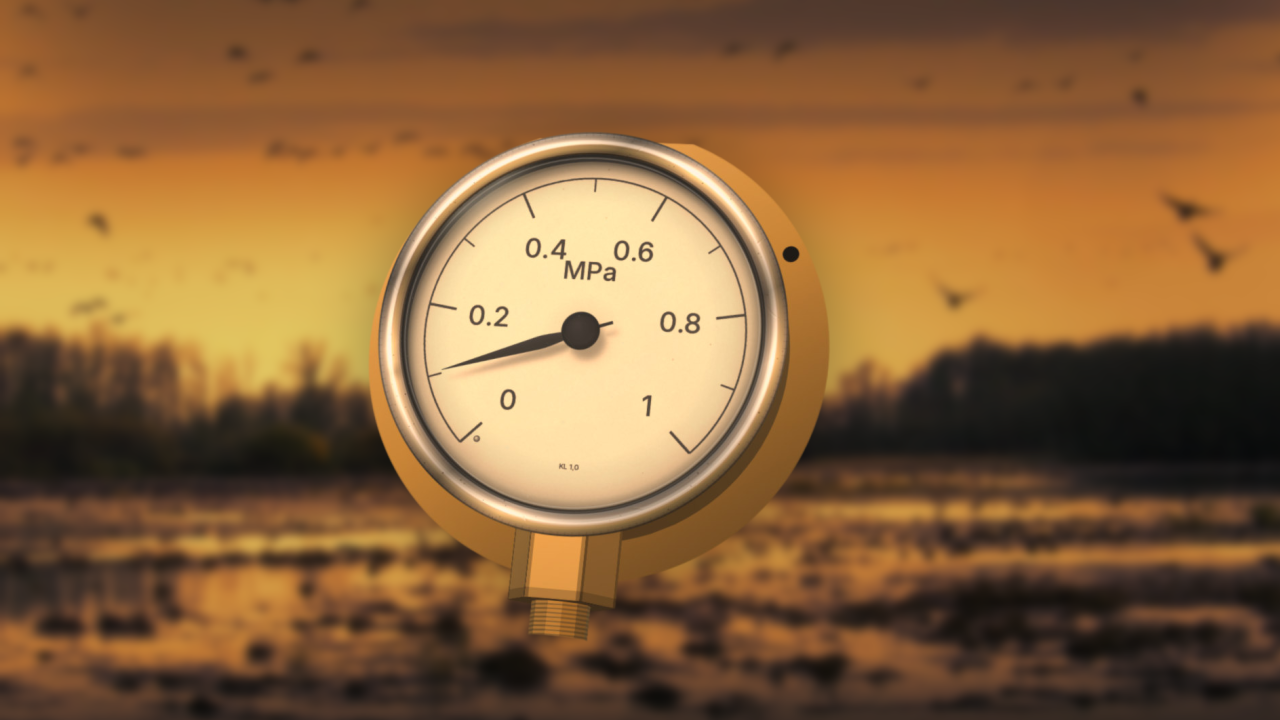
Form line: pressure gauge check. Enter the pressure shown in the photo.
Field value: 0.1 MPa
